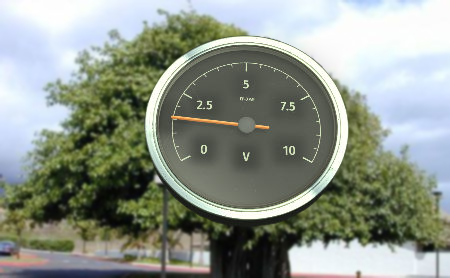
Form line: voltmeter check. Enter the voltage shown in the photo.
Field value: 1.5 V
